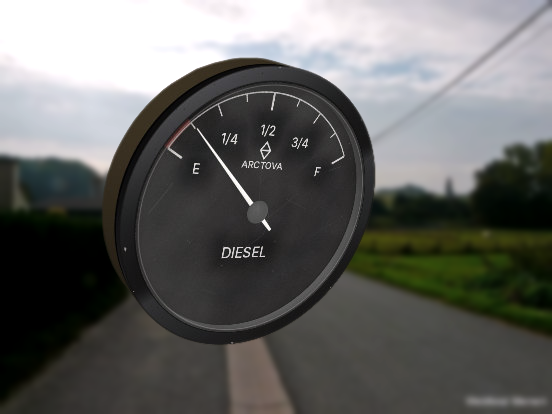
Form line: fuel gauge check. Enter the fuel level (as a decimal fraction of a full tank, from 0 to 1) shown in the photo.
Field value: 0.125
